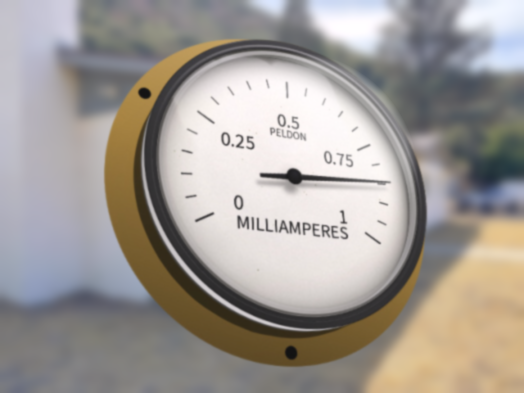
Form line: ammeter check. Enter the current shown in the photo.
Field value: 0.85 mA
